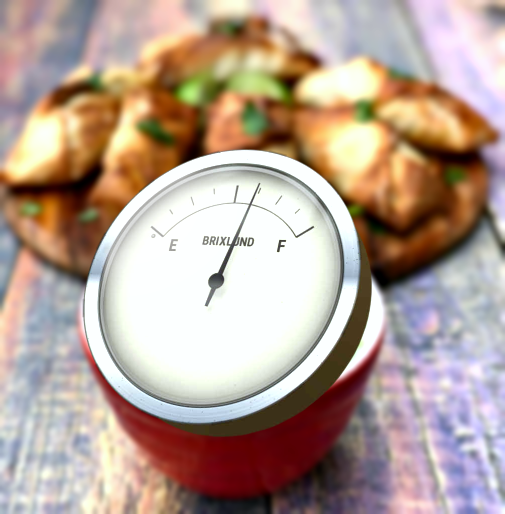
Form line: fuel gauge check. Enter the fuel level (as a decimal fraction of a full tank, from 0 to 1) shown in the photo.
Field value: 0.625
